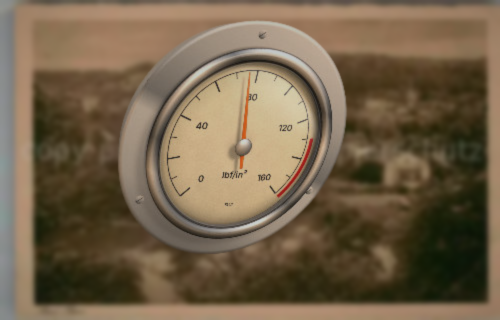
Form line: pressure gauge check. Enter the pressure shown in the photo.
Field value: 75 psi
